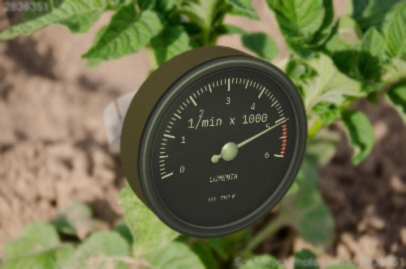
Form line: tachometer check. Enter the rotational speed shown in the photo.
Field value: 5000 rpm
